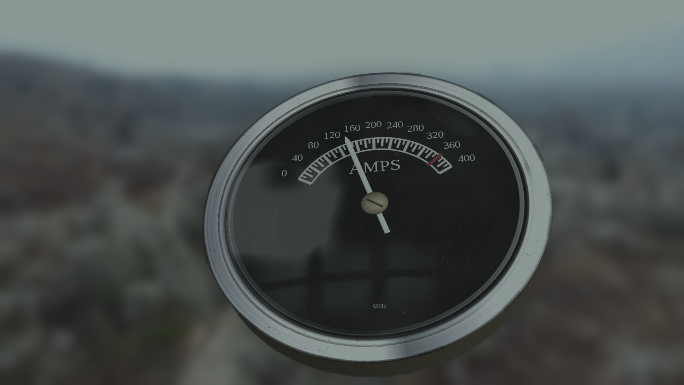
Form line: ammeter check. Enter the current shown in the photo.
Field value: 140 A
